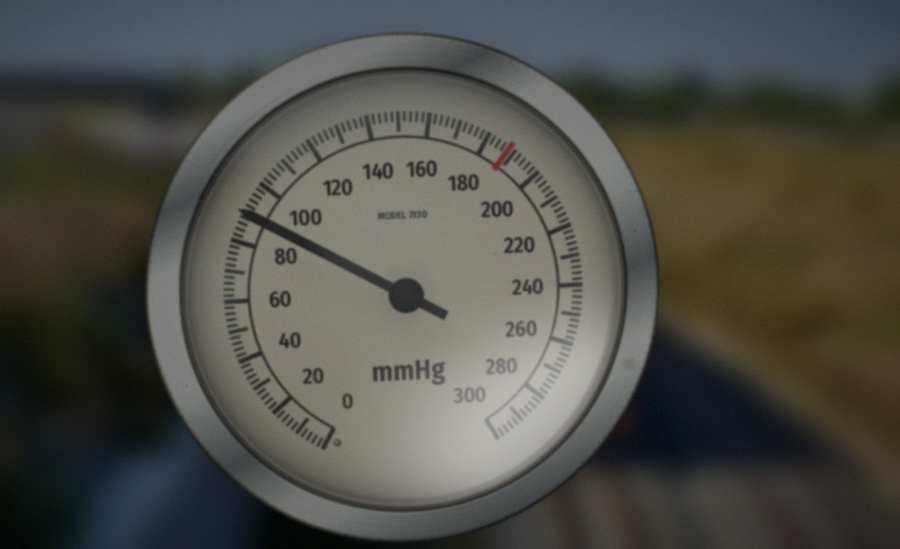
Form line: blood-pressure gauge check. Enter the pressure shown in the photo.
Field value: 90 mmHg
